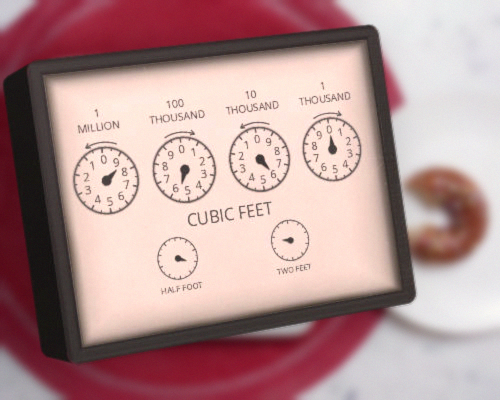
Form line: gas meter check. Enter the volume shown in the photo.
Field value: 856000 ft³
